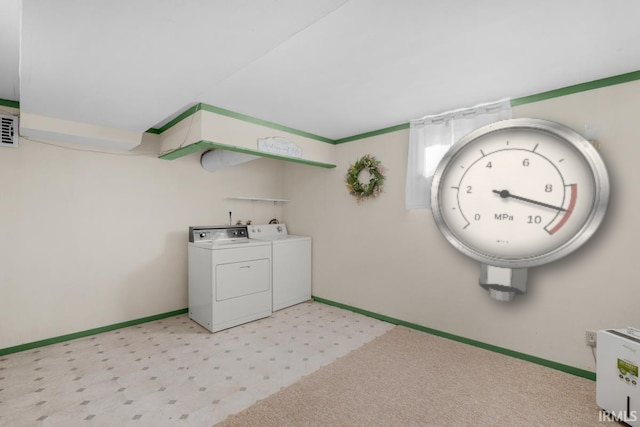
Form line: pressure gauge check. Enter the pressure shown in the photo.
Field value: 9 MPa
